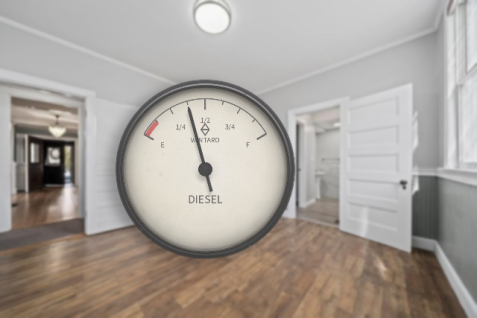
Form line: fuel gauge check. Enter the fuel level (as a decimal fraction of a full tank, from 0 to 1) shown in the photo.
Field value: 0.375
